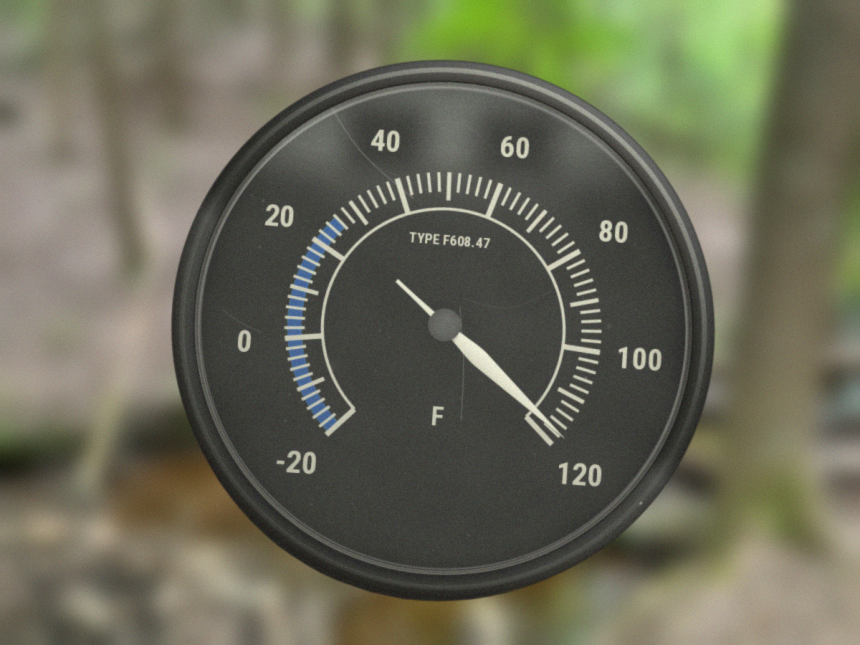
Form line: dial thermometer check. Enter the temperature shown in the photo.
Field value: 118 °F
